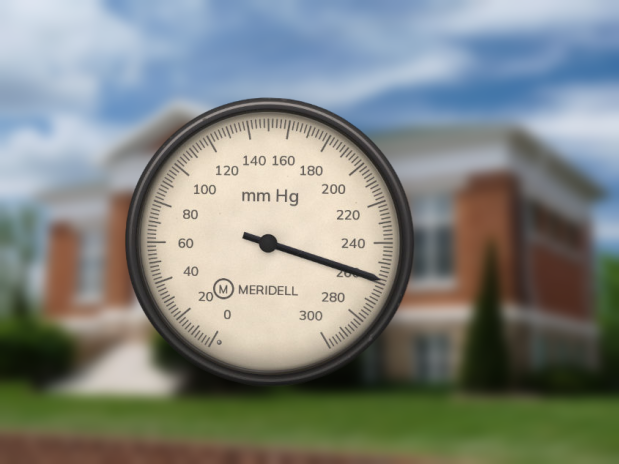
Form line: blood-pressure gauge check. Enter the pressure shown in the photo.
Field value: 258 mmHg
